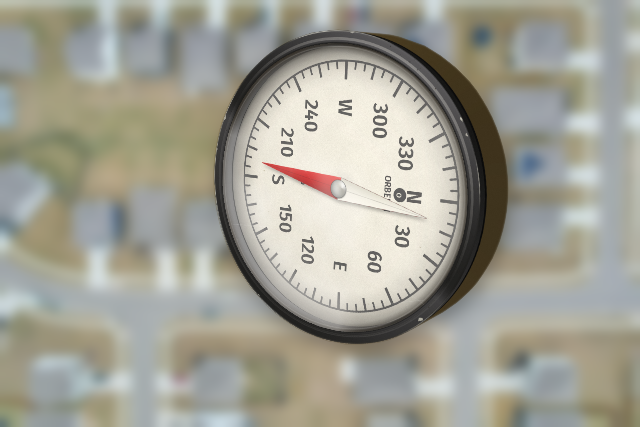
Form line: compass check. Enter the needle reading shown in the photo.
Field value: 190 °
